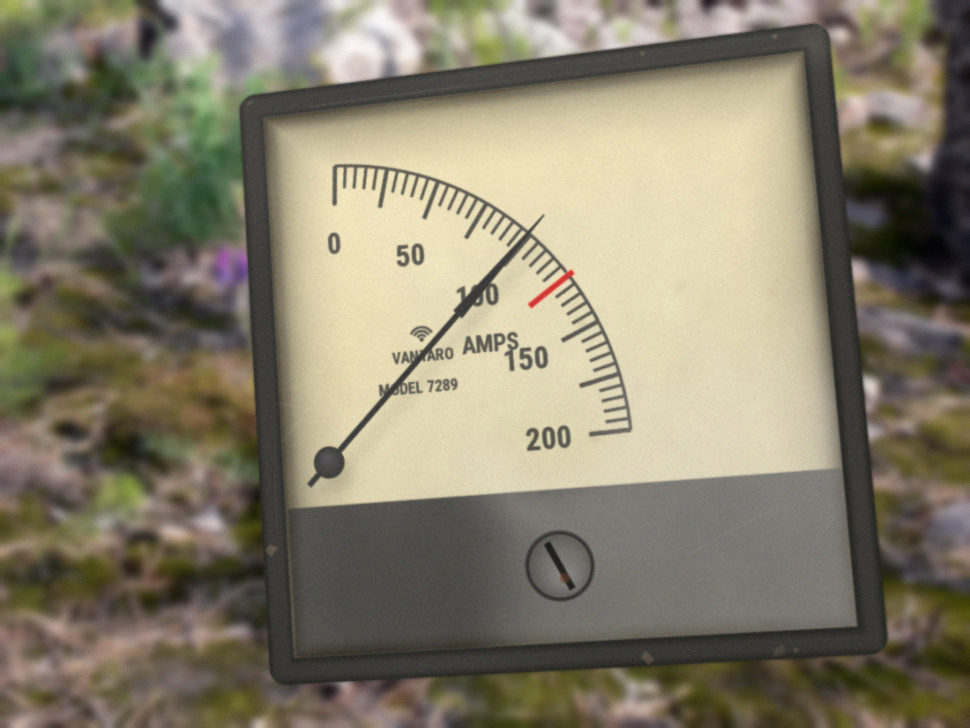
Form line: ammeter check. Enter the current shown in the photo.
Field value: 100 A
